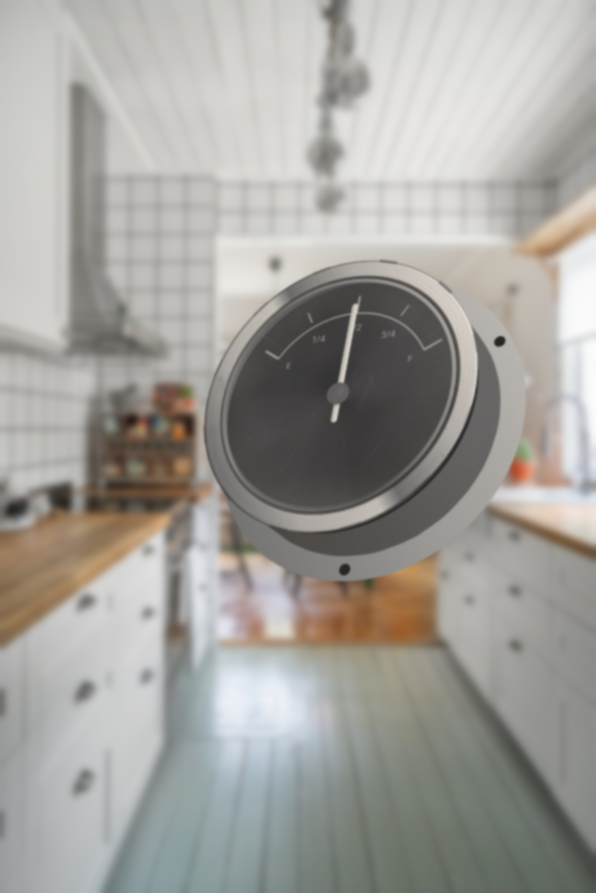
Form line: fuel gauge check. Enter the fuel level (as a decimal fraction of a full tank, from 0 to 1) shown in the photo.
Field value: 0.5
